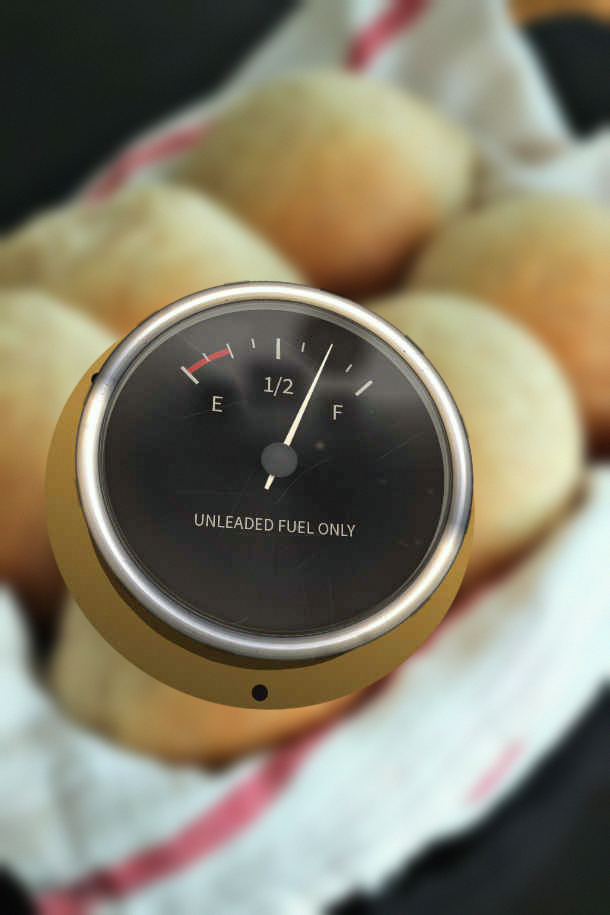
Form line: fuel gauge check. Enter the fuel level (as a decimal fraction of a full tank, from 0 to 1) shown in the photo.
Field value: 0.75
